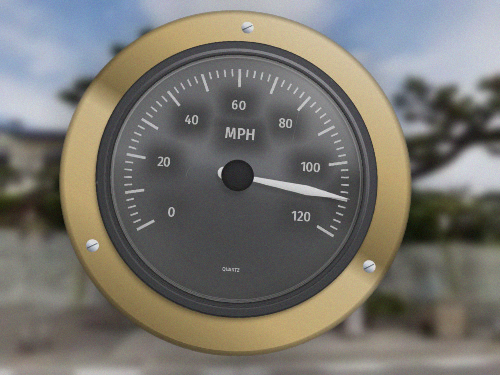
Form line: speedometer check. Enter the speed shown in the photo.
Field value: 110 mph
